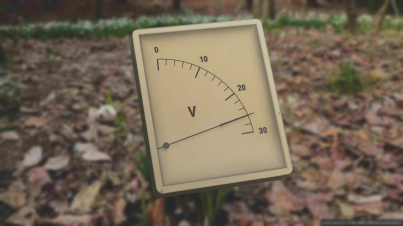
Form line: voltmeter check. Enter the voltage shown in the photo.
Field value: 26 V
